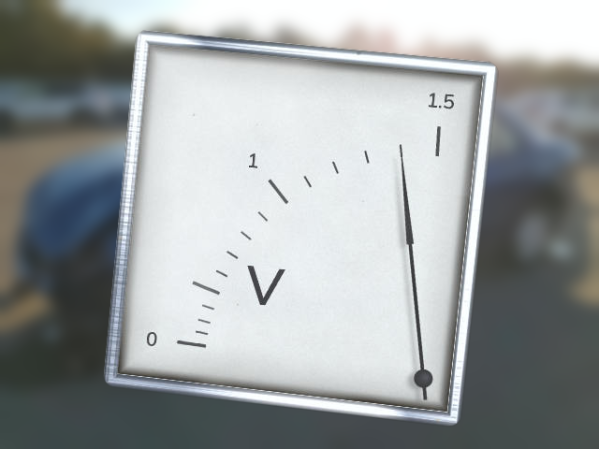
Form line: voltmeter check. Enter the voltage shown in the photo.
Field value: 1.4 V
